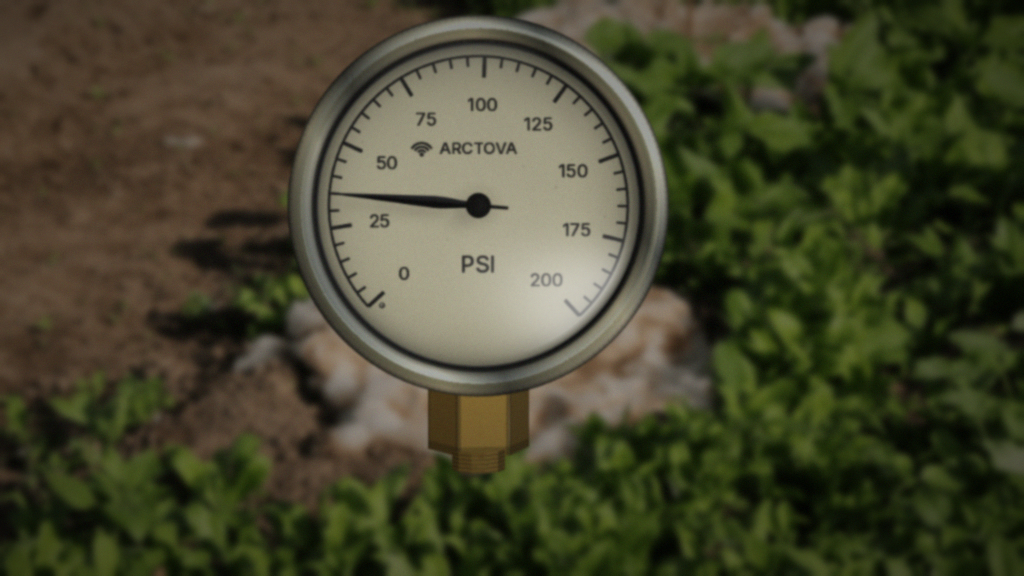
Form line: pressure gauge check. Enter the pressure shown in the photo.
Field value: 35 psi
